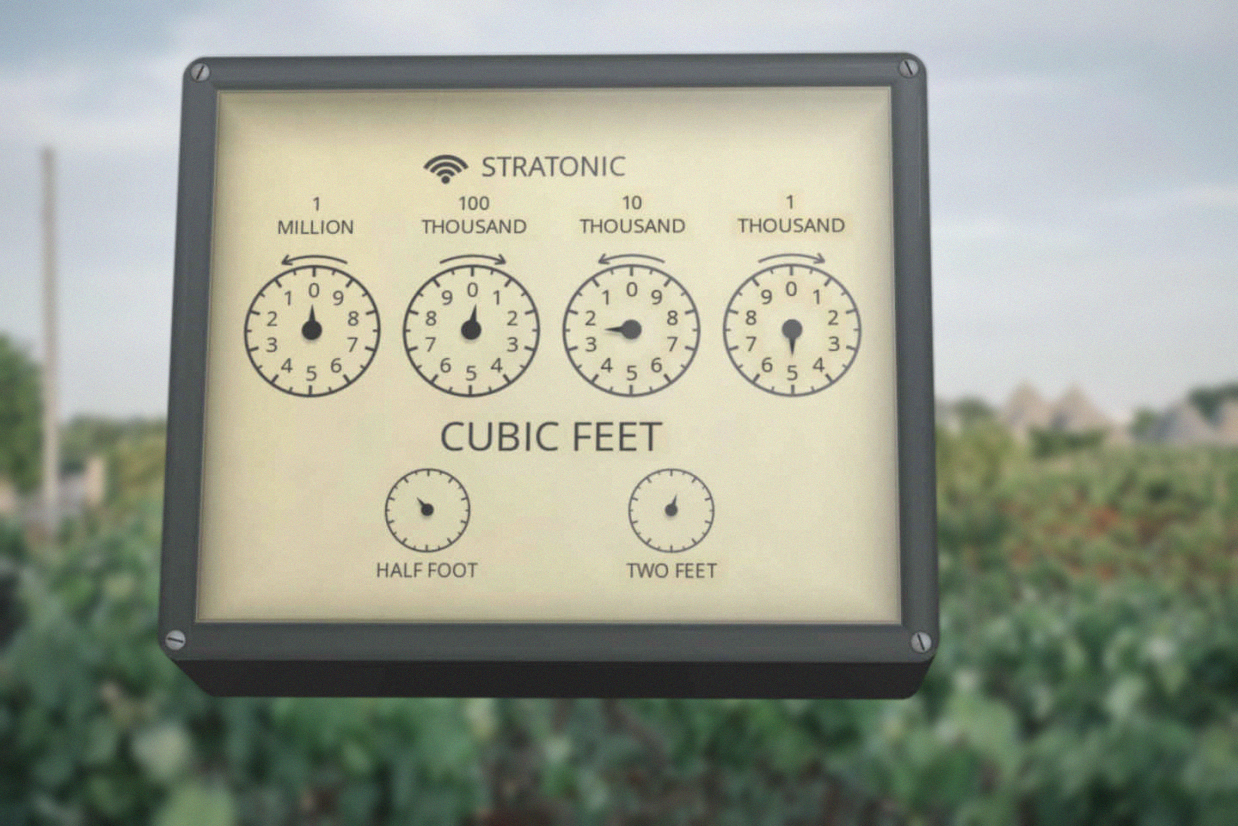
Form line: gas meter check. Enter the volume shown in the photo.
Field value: 2500 ft³
